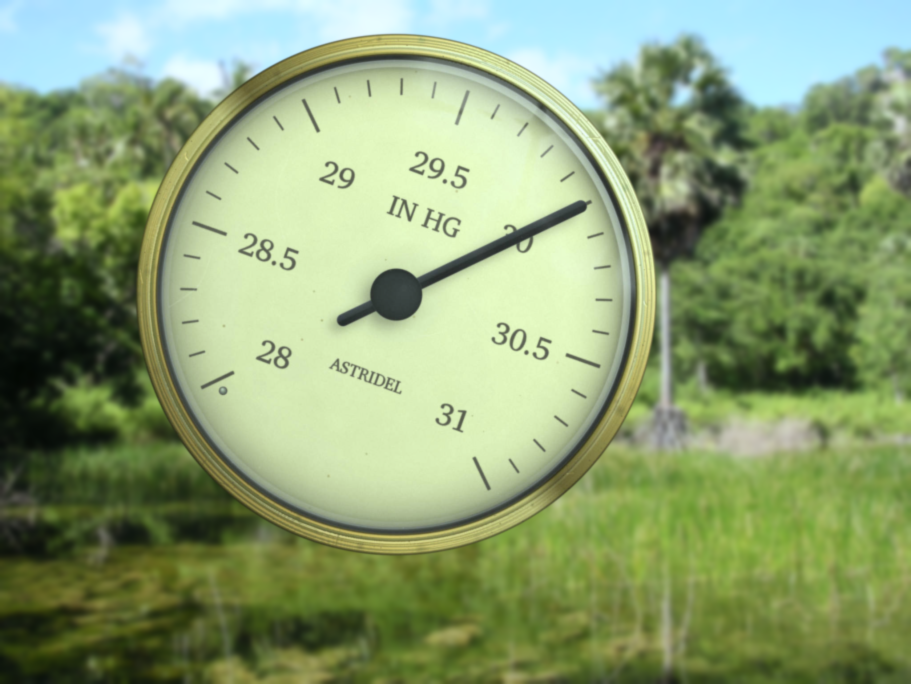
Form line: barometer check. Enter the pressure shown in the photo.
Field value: 30 inHg
